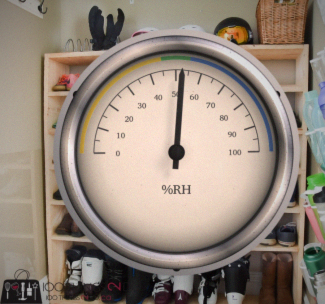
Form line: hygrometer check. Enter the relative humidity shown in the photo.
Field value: 52.5 %
